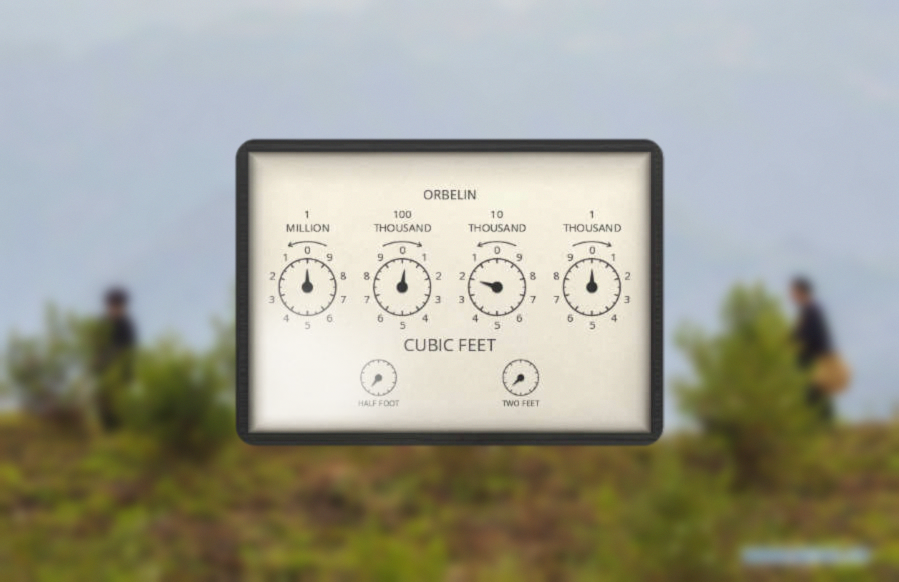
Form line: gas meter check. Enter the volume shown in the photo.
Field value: 2000 ft³
